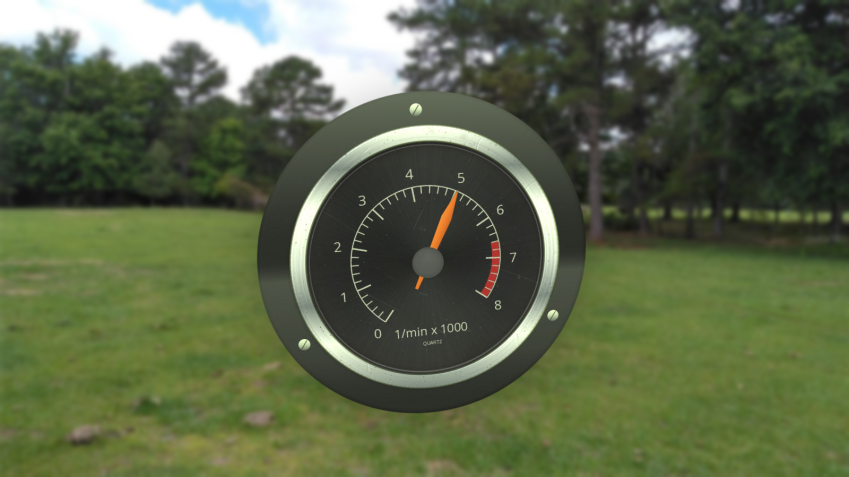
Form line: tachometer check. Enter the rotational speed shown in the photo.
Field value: 5000 rpm
